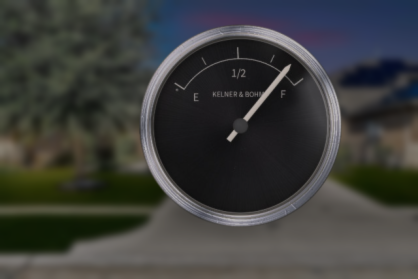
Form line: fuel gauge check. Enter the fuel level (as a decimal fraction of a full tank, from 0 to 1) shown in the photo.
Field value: 0.875
